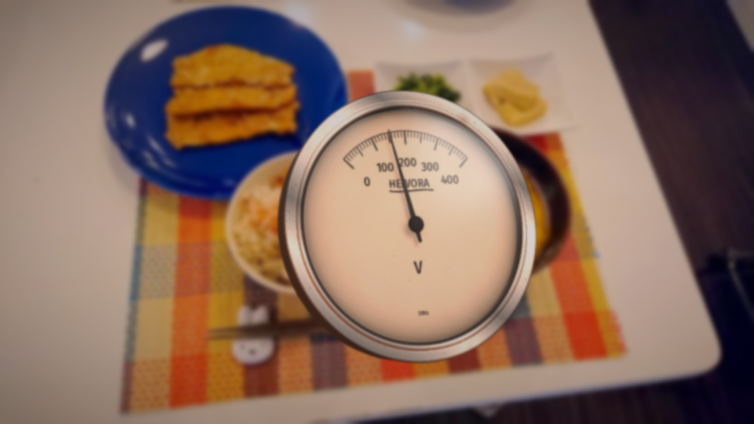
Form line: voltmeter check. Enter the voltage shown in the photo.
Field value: 150 V
